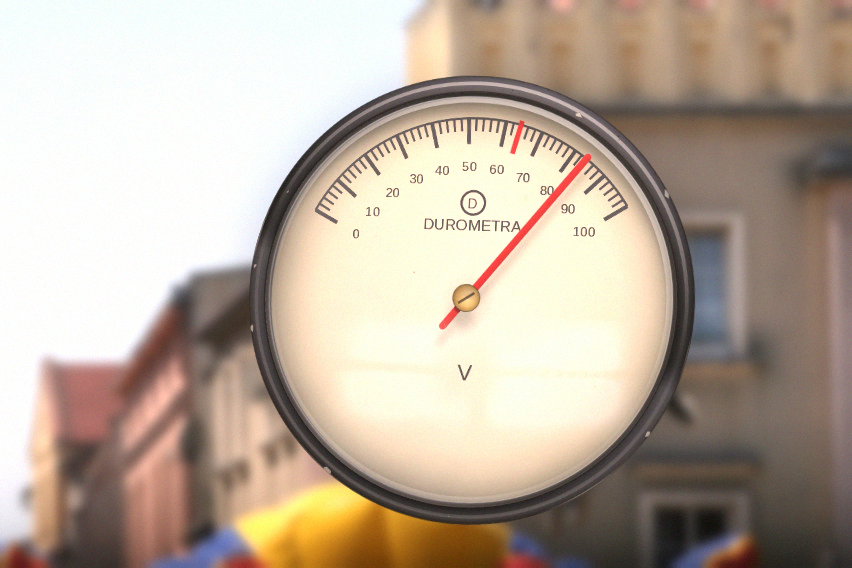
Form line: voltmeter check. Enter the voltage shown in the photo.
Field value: 84 V
